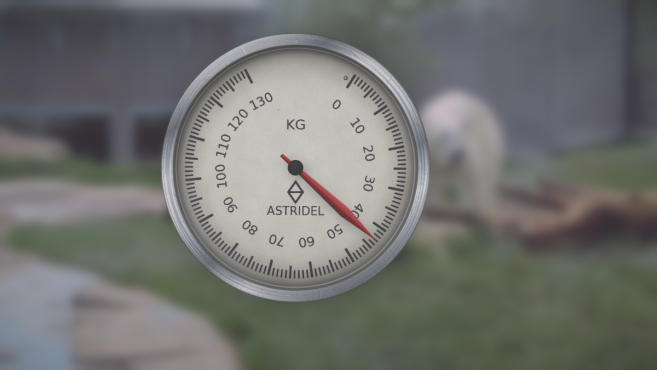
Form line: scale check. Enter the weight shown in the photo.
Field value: 43 kg
